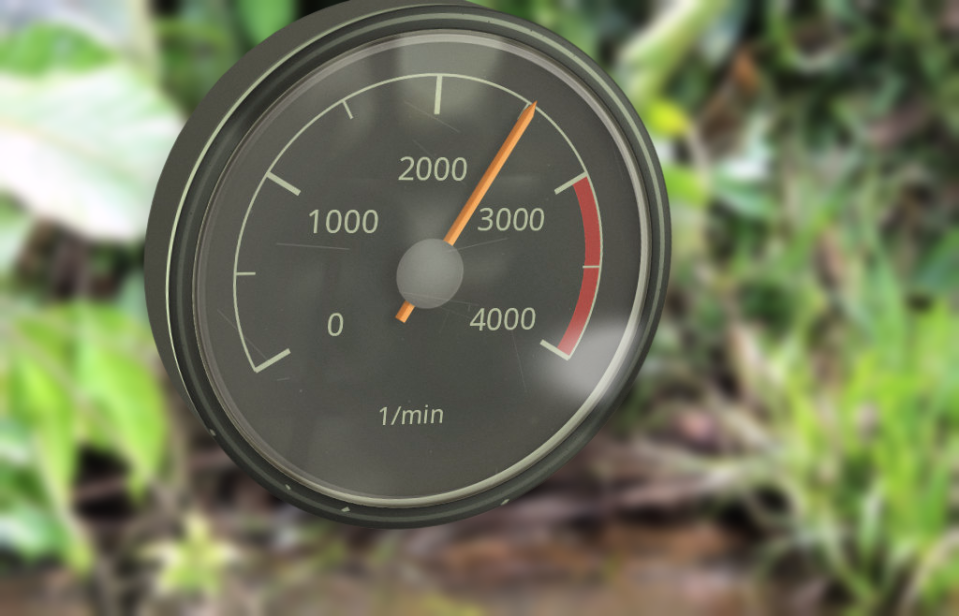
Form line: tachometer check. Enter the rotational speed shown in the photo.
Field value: 2500 rpm
